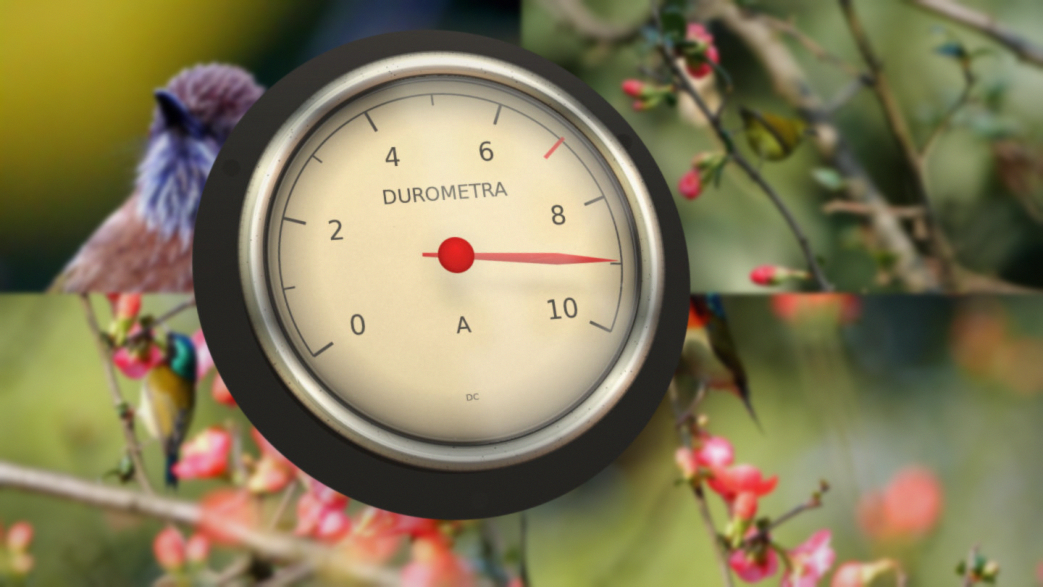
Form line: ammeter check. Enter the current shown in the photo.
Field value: 9 A
